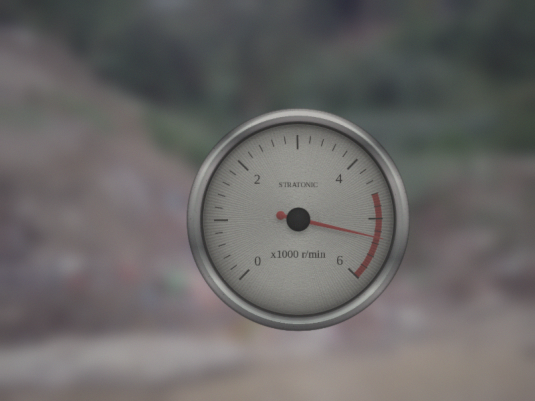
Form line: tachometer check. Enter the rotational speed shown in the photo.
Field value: 5300 rpm
